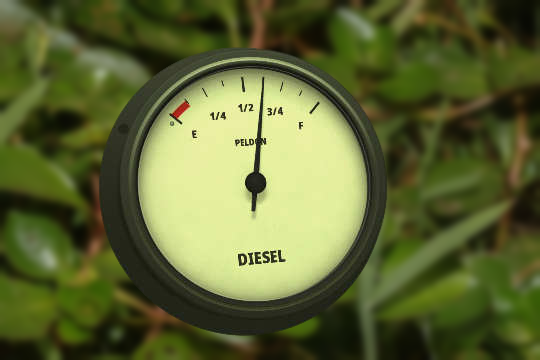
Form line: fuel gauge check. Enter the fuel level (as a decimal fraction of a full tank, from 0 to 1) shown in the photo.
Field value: 0.625
